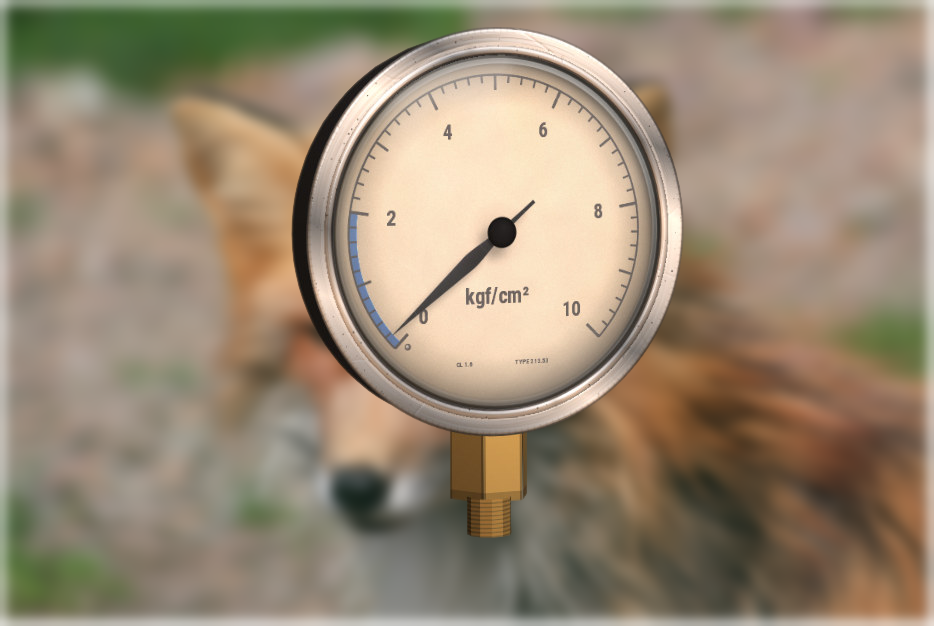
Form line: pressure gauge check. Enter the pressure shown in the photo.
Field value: 0.2 kg/cm²
